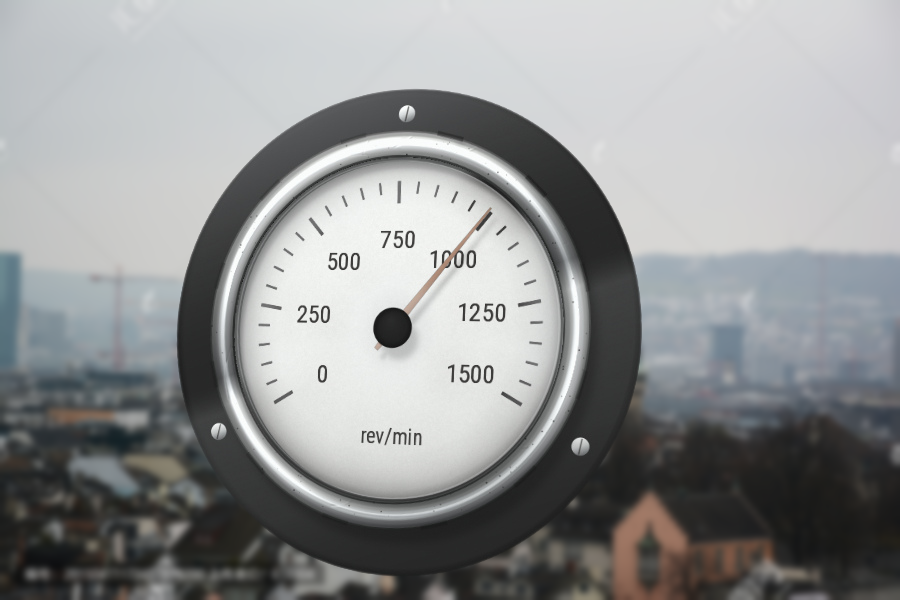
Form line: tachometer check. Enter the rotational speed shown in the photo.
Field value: 1000 rpm
